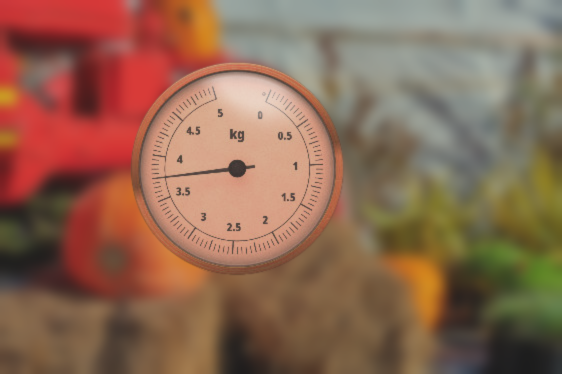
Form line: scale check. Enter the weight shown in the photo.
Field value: 3.75 kg
